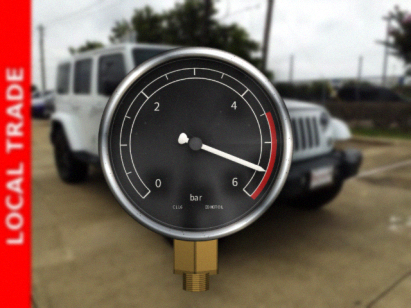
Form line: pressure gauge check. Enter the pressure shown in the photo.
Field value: 5.5 bar
